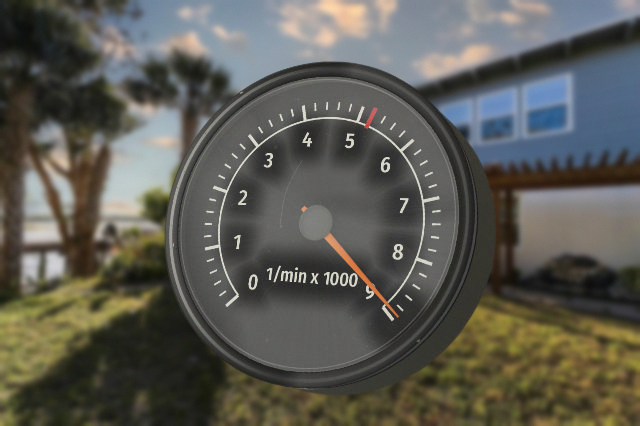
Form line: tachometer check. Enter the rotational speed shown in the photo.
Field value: 8900 rpm
